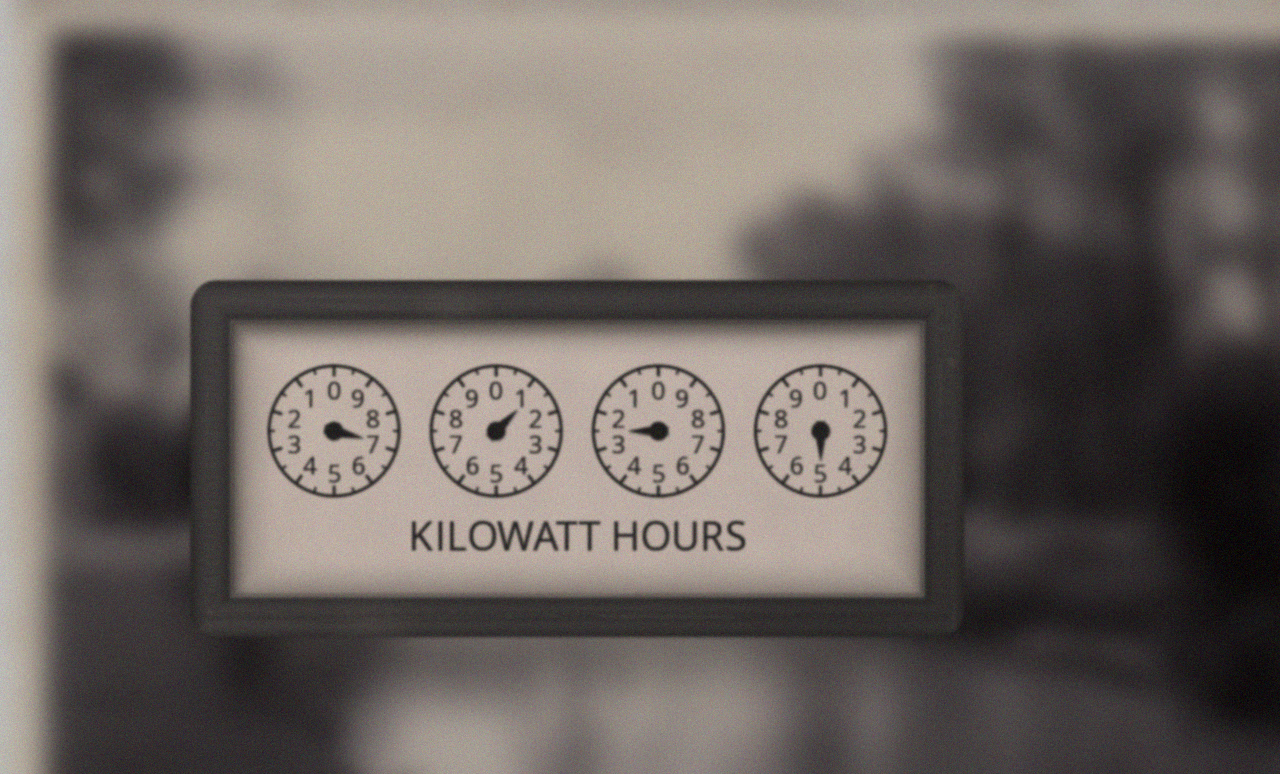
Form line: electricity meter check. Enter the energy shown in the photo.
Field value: 7125 kWh
